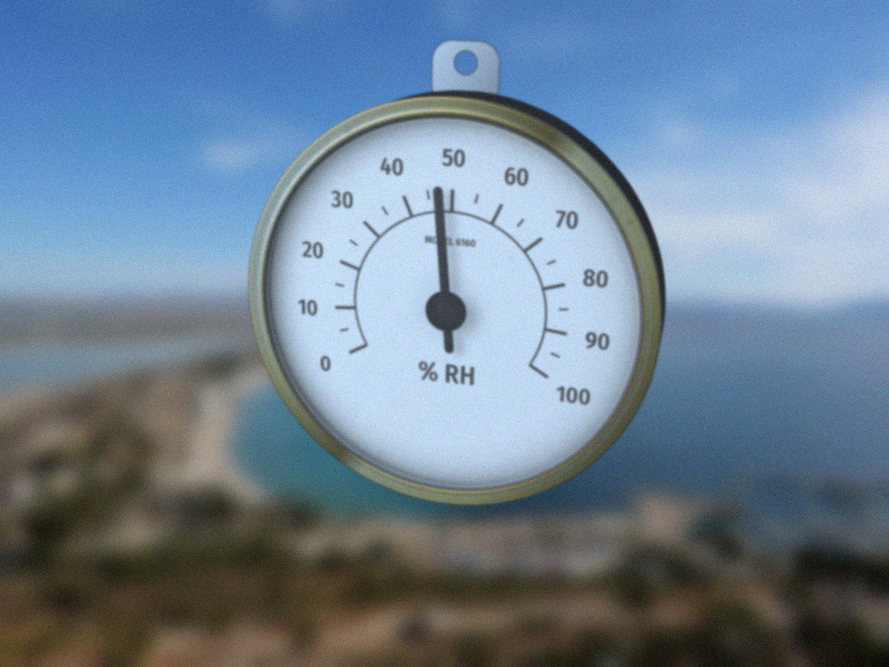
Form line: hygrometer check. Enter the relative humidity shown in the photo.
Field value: 47.5 %
